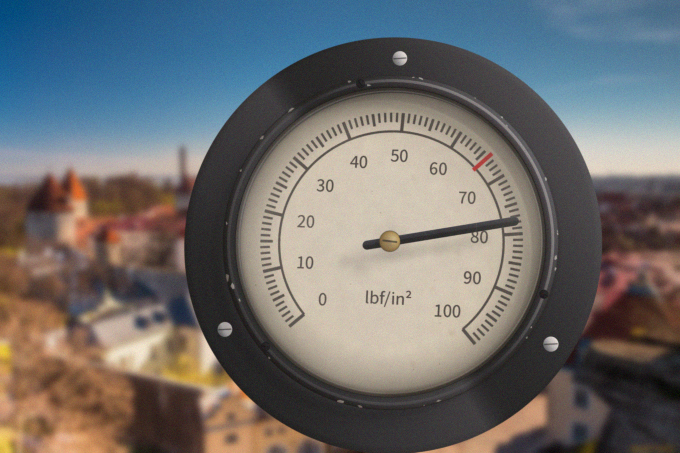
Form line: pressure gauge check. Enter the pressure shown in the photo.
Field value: 78 psi
